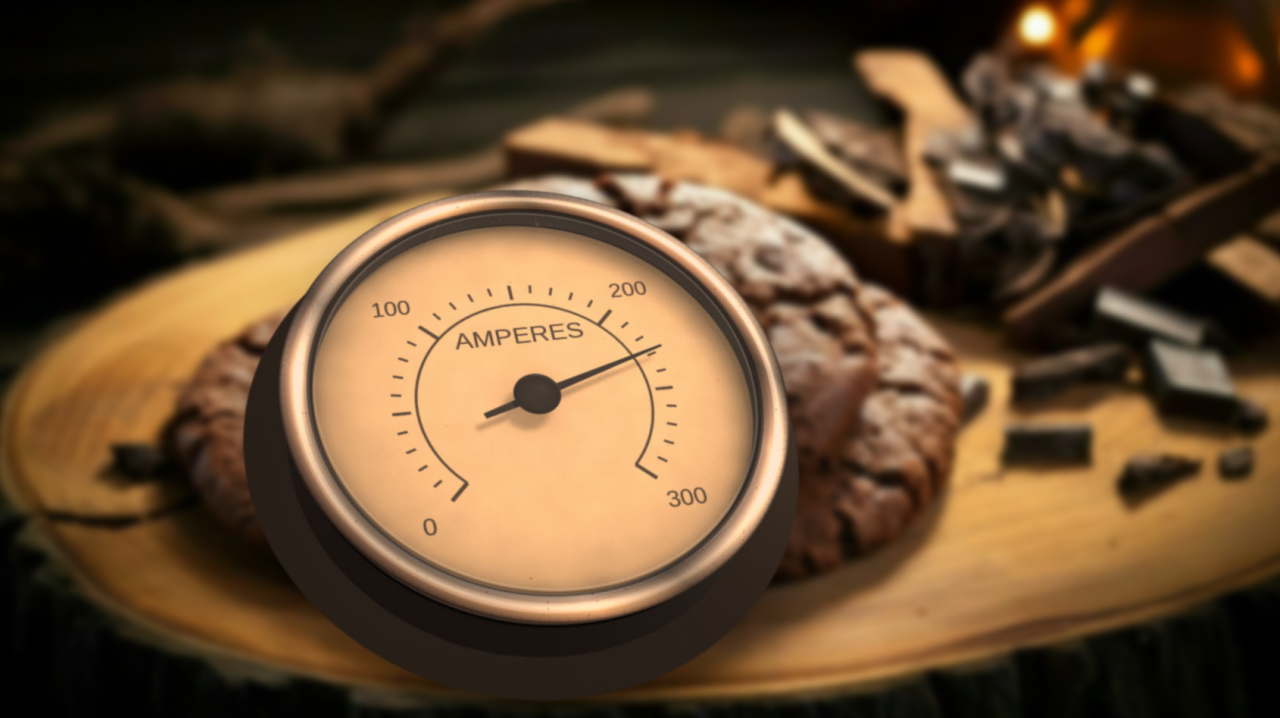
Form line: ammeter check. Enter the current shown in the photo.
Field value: 230 A
